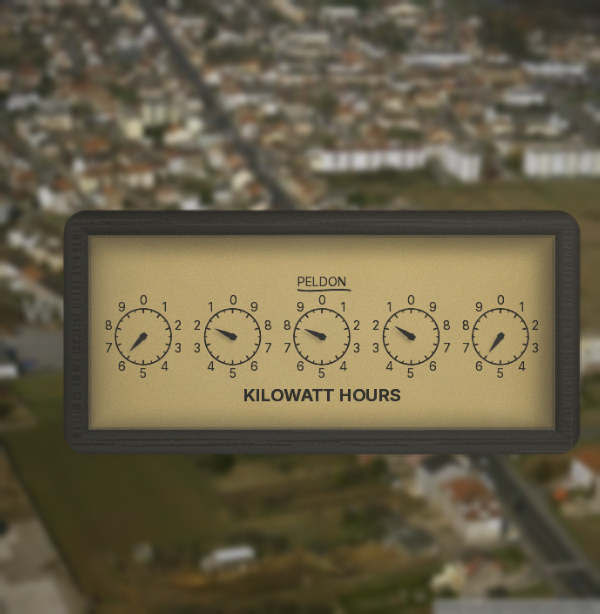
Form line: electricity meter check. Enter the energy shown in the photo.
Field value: 61816 kWh
